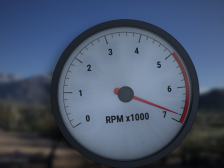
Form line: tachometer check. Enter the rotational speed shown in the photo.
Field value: 6800 rpm
